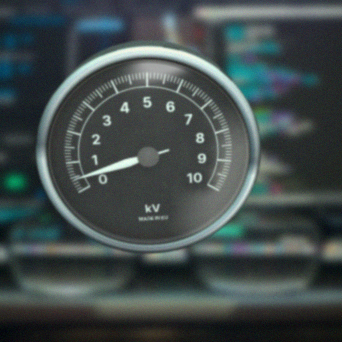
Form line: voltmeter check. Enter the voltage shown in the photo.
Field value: 0.5 kV
